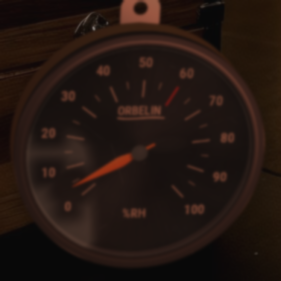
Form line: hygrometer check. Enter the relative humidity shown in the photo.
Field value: 5 %
